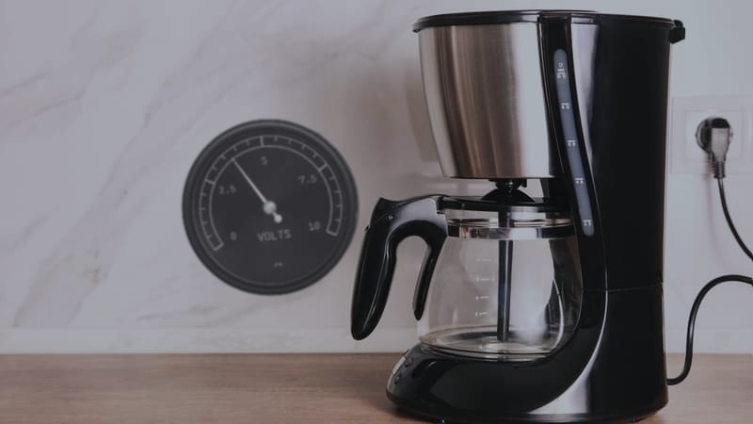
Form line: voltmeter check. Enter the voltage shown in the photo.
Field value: 3.75 V
